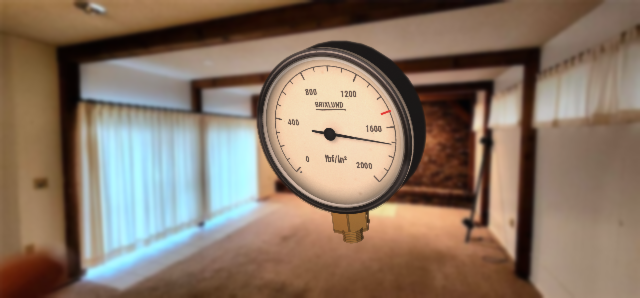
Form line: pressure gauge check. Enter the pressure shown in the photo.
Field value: 1700 psi
